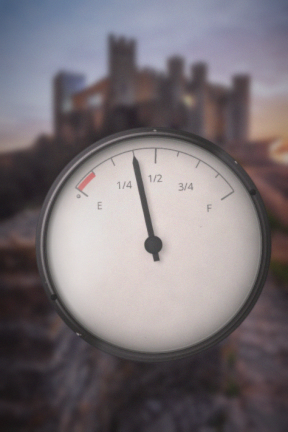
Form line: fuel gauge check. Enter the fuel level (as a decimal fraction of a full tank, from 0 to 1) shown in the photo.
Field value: 0.375
